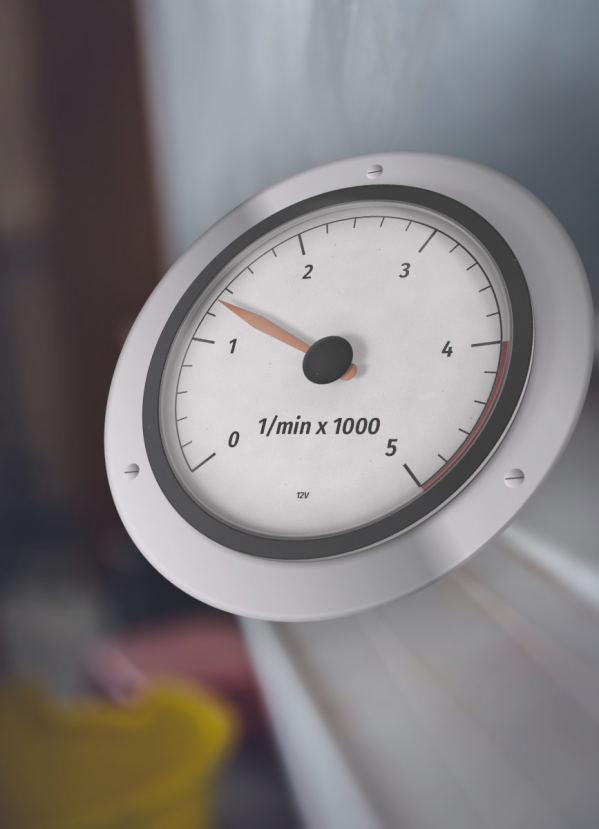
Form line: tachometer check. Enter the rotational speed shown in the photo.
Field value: 1300 rpm
